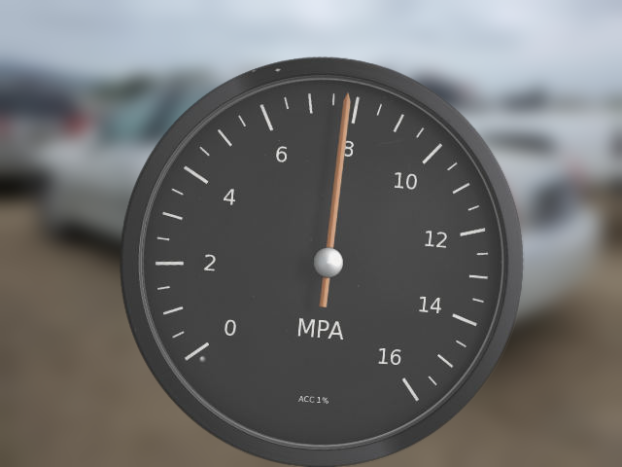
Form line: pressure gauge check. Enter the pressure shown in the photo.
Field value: 7.75 MPa
